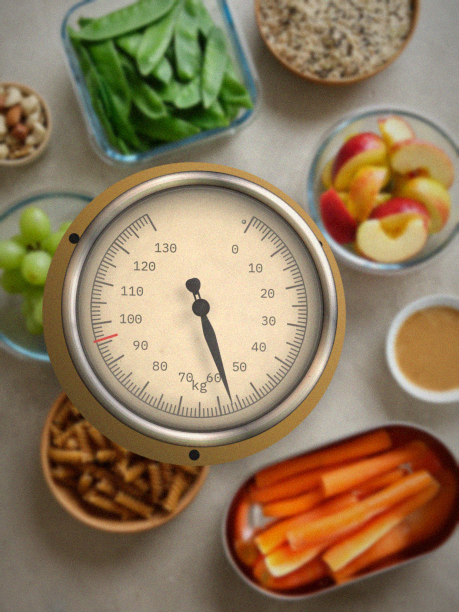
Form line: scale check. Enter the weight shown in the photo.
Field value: 57 kg
